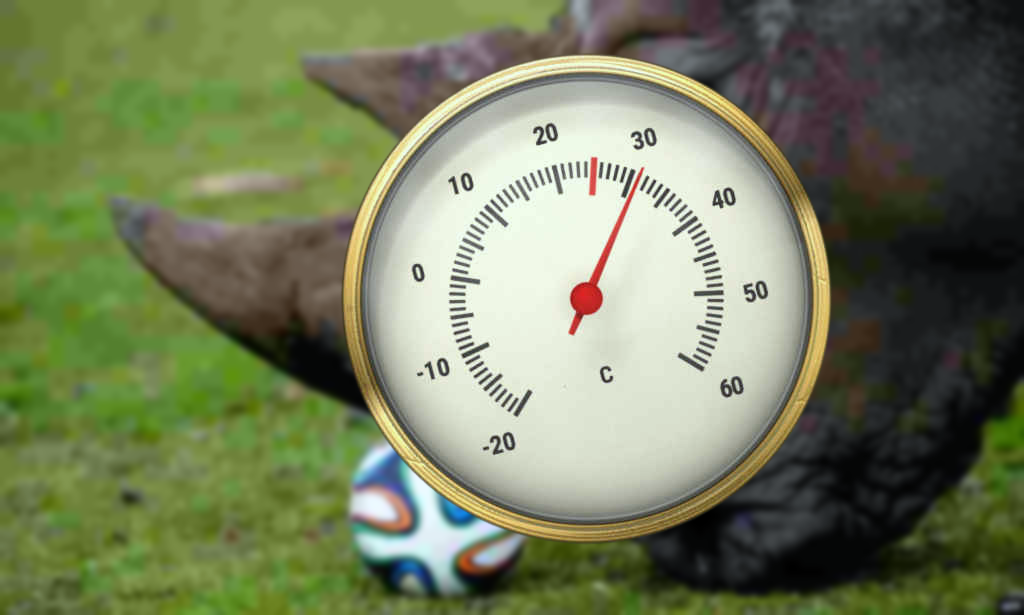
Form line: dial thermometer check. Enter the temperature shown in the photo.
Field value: 31 °C
